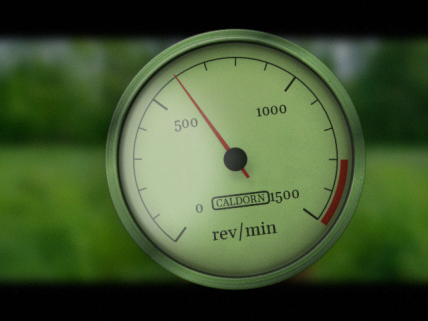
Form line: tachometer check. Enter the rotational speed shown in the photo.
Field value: 600 rpm
